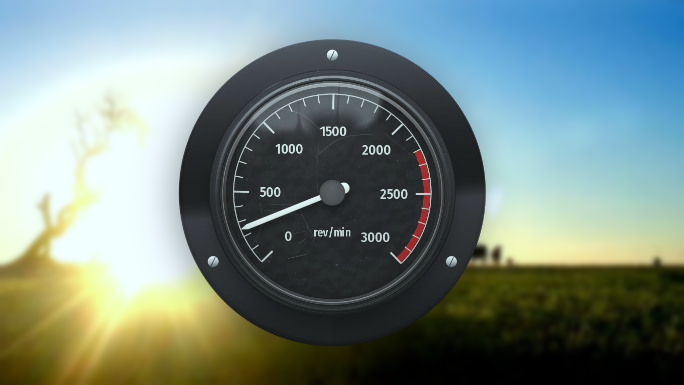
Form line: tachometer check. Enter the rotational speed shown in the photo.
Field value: 250 rpm
